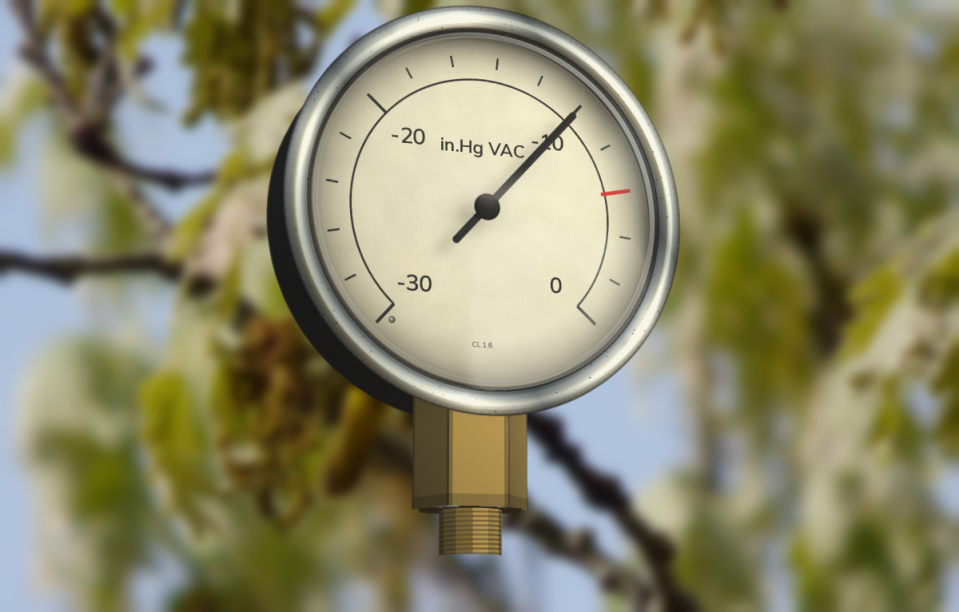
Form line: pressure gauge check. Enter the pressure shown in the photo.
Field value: -10 inHg
